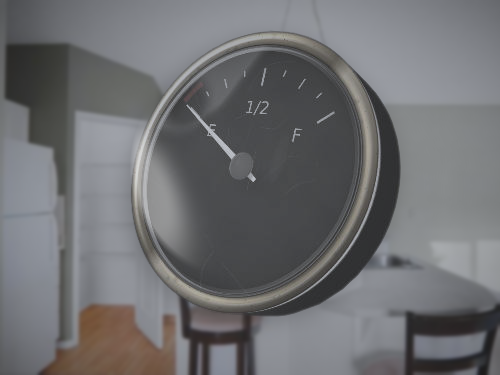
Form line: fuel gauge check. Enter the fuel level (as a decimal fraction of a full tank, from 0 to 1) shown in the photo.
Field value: 0
